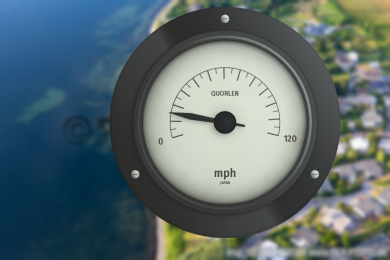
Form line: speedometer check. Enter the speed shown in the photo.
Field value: 15 mph
